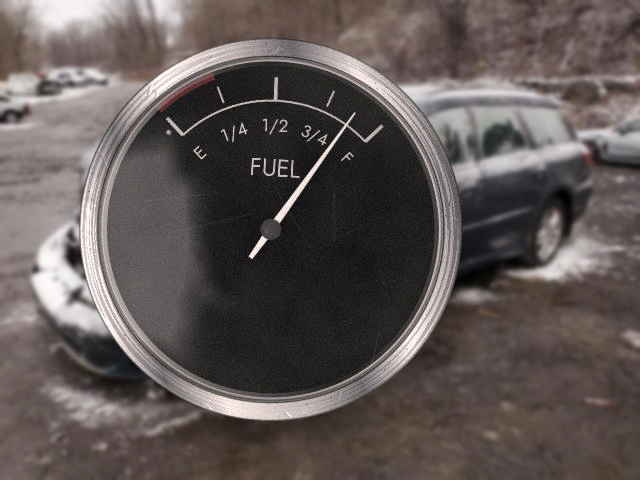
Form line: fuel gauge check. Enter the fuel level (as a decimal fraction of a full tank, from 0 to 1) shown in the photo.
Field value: 0.875
